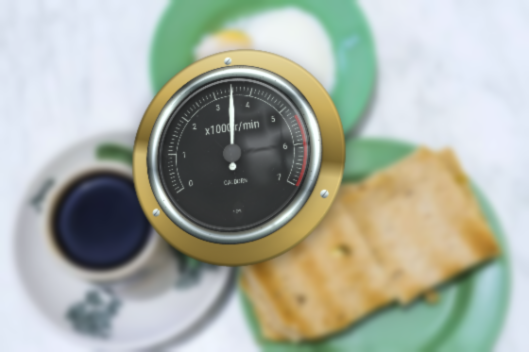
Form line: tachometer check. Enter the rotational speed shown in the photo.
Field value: 3500 rpm
